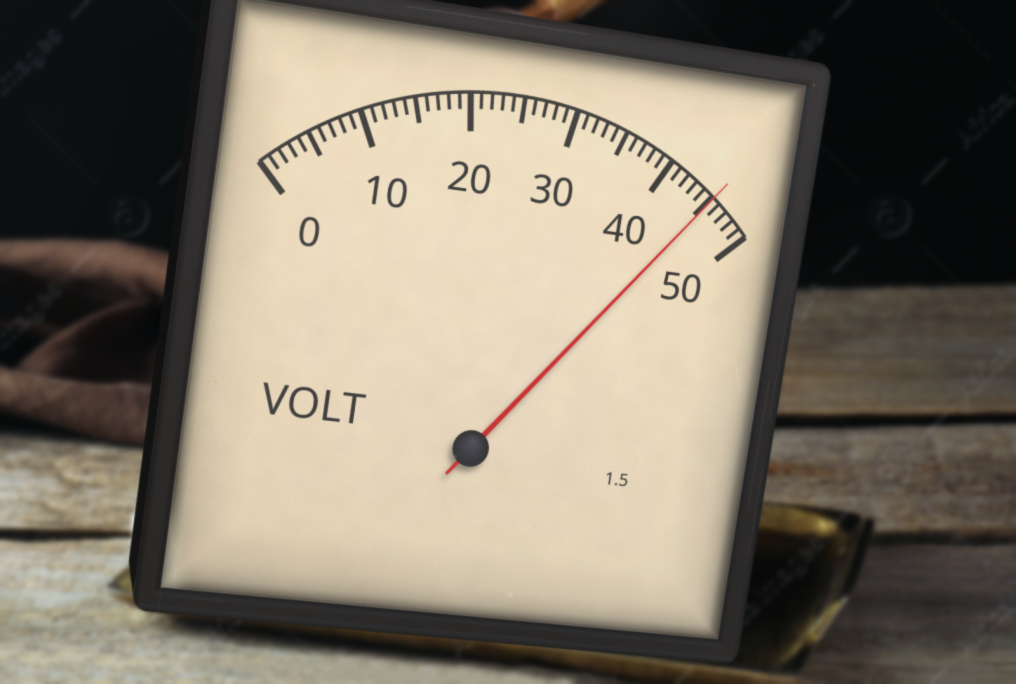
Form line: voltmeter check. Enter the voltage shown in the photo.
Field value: 45 V
